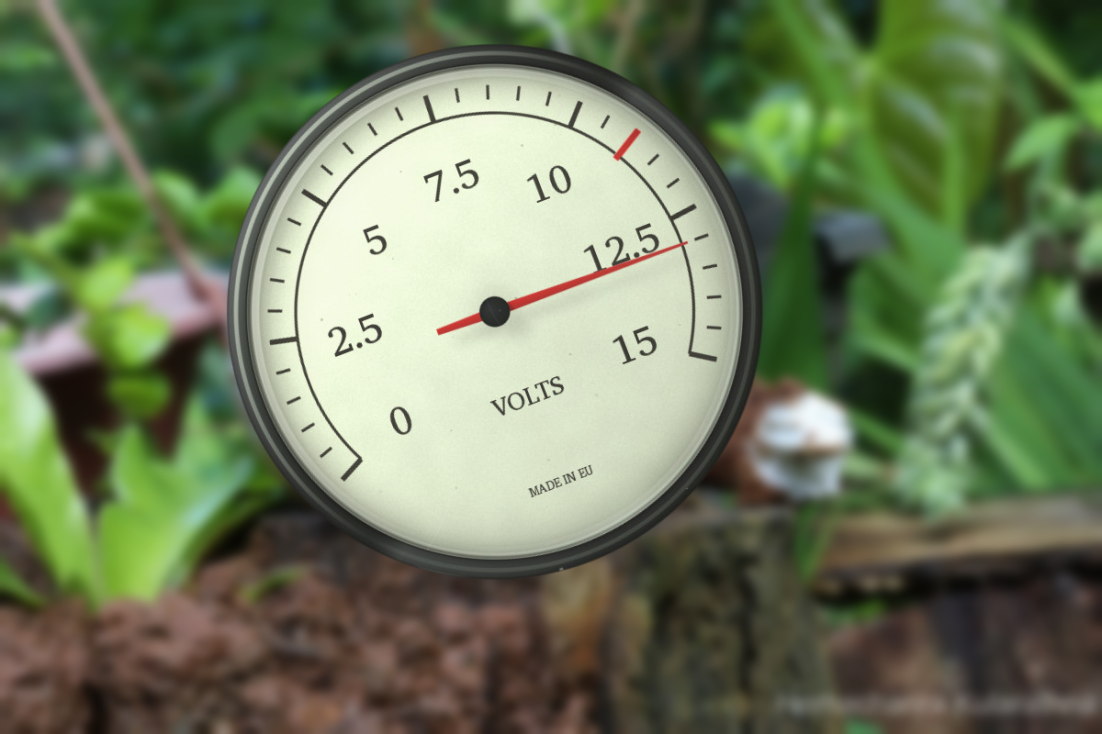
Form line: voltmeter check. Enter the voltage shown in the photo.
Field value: 13 V
